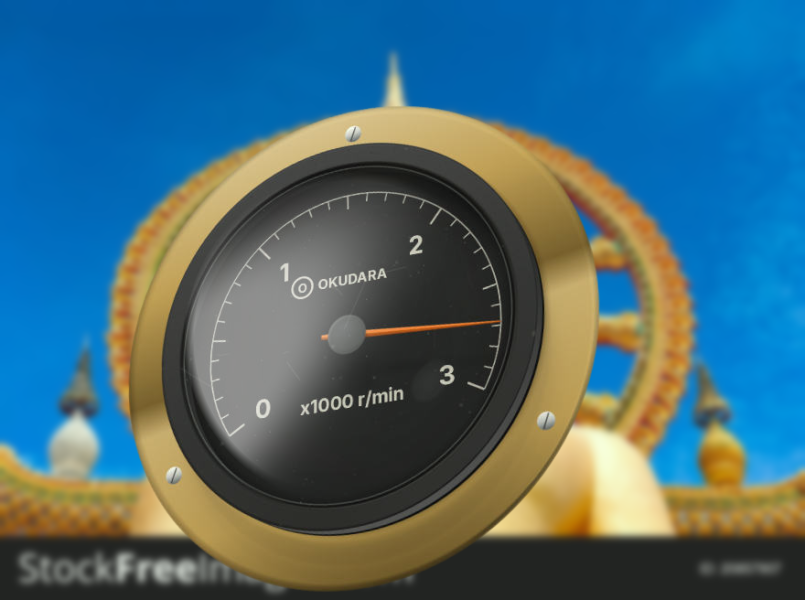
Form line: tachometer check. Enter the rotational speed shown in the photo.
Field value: 2700 rpm
